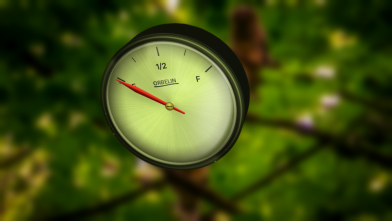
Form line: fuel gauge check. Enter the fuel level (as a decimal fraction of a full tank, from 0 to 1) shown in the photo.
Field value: 0
